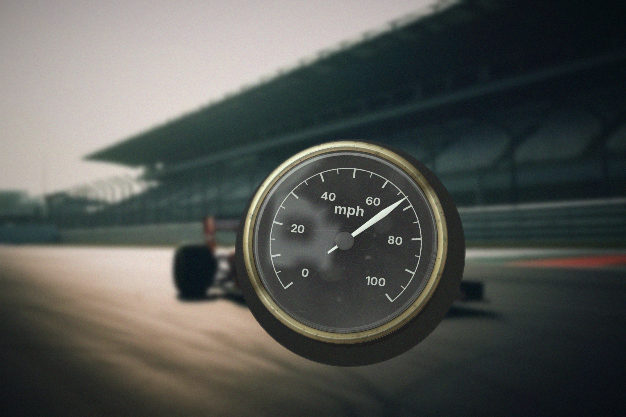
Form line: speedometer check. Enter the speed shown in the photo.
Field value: 67.5 mph
